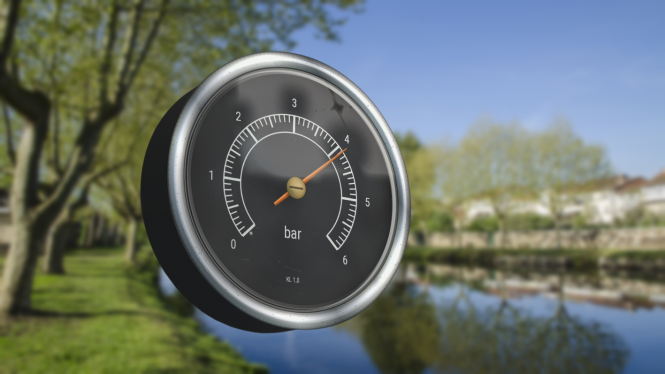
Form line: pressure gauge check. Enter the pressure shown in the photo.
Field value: 4.1 bar
